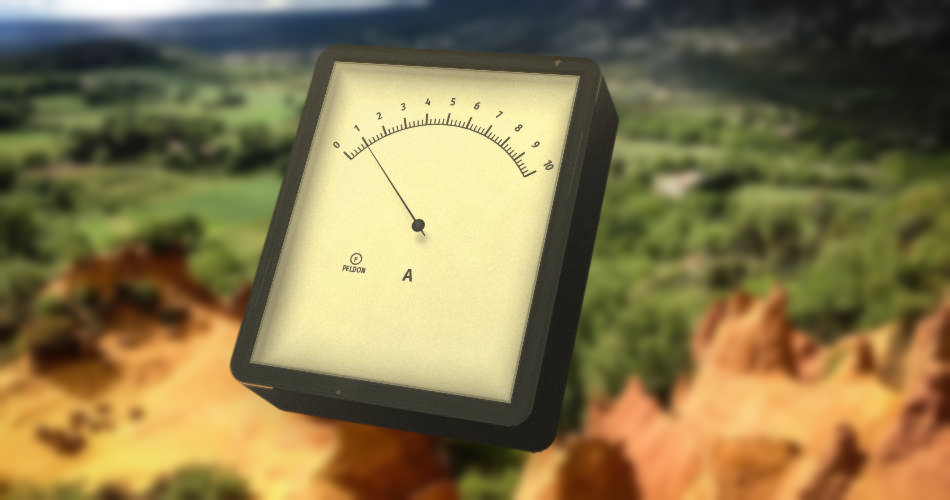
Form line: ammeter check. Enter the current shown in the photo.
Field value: 1 A
